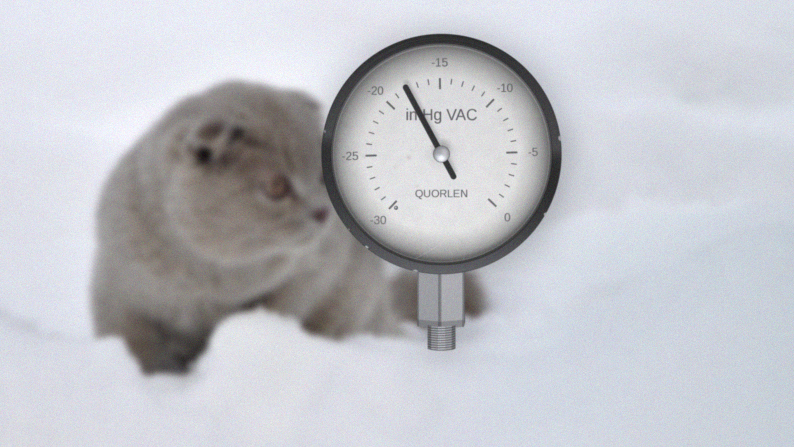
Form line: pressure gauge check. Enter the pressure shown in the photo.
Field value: -18 inHg
